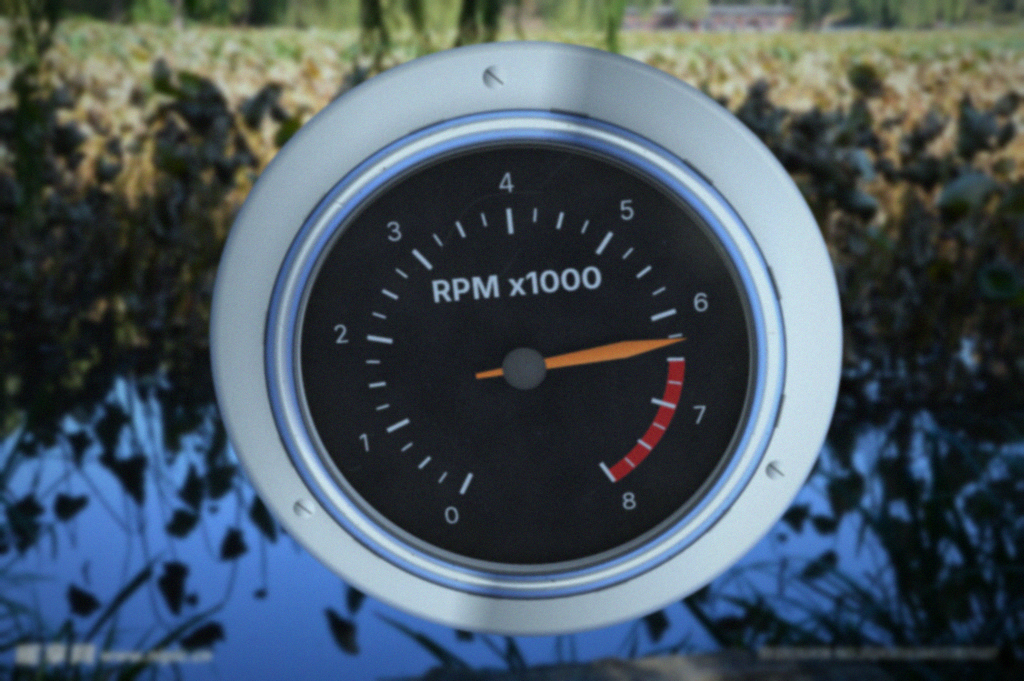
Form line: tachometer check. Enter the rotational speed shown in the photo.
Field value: 6250 rpm
